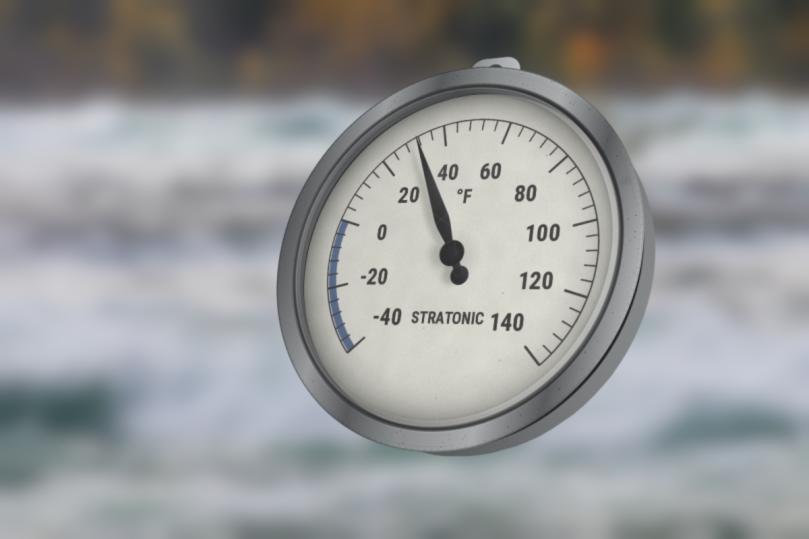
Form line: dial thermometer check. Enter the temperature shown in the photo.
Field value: 32 °F
